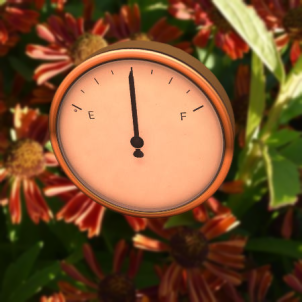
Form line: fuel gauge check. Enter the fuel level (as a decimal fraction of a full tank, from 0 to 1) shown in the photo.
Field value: 0.5
